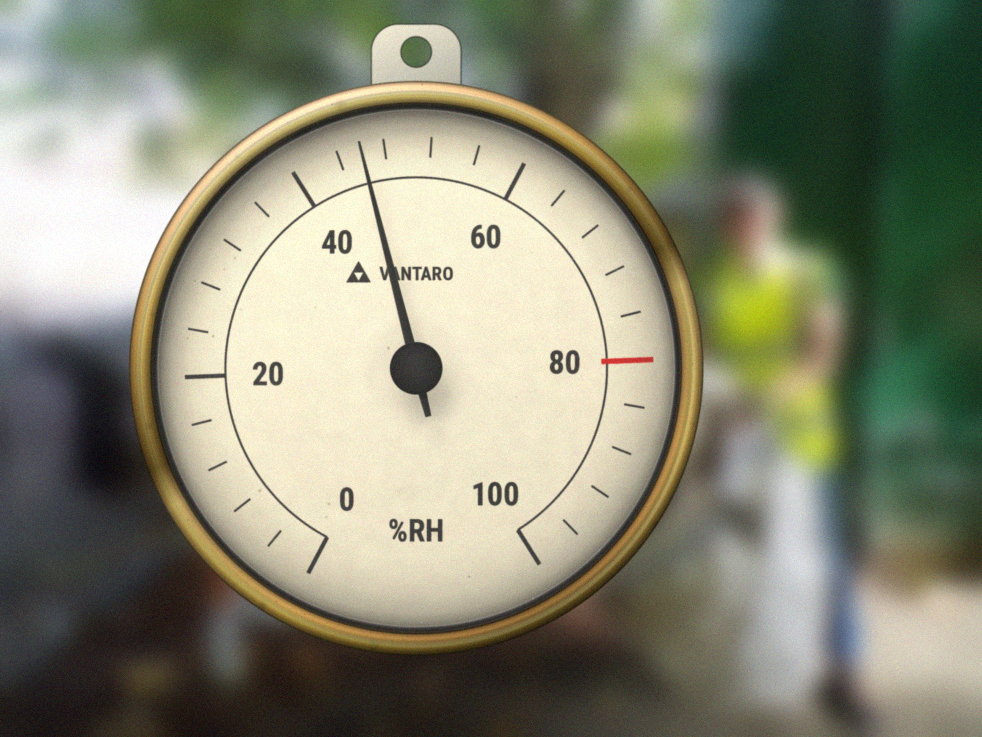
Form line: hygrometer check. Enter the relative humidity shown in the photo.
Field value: 46 %
